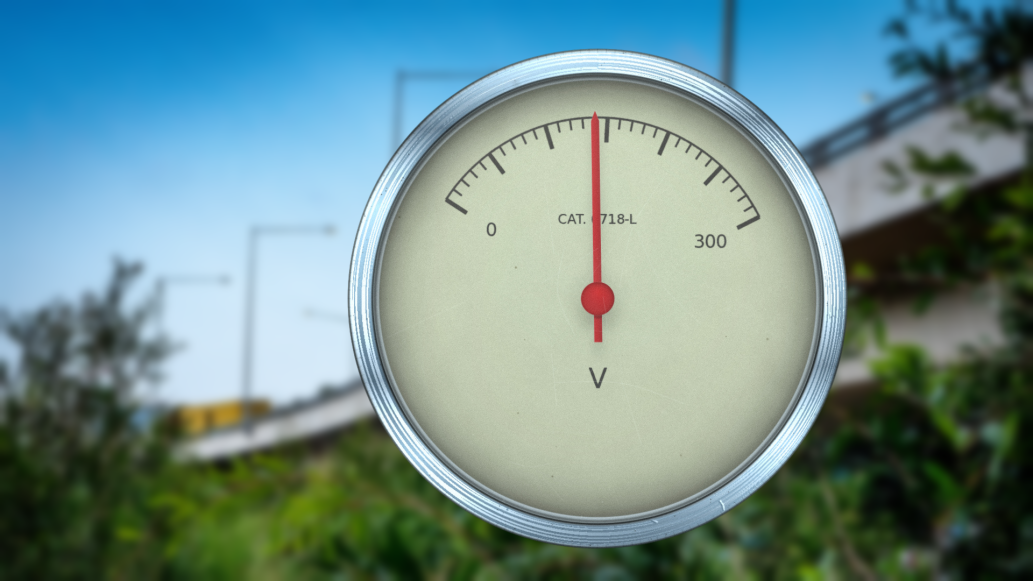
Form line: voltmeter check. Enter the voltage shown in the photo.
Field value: 140 V
